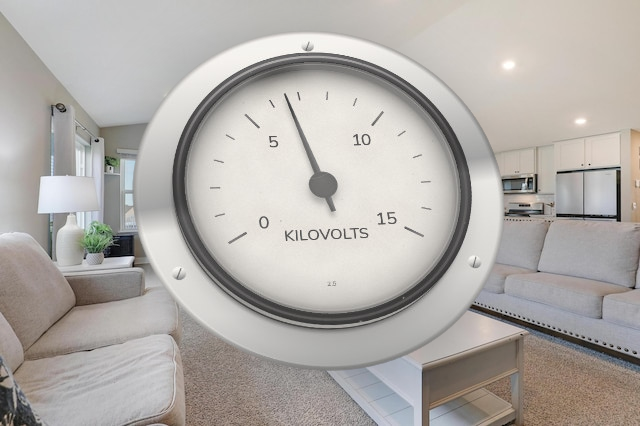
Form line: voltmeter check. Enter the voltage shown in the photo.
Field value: 6.5 kV
